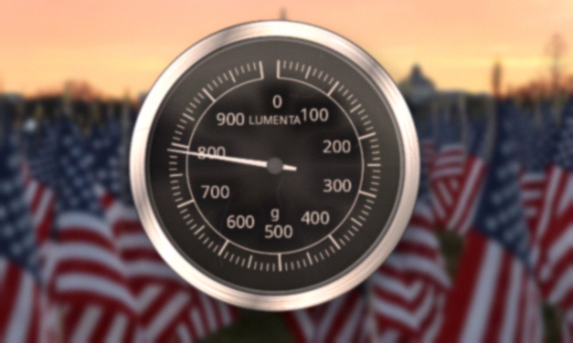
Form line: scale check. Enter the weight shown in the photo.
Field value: 790 g
